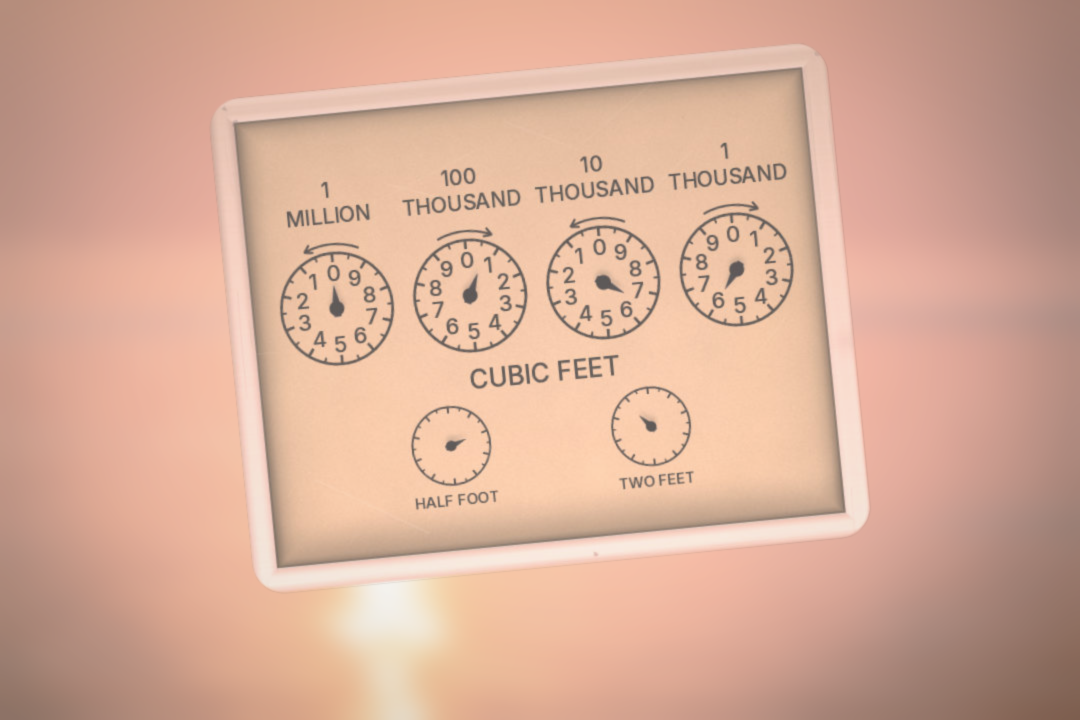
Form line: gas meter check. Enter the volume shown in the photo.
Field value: 6600 ft³
